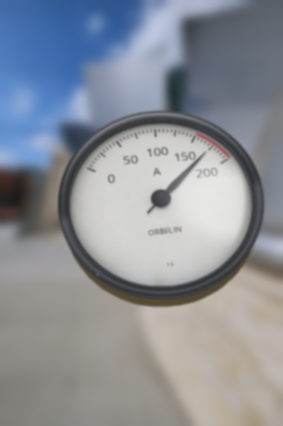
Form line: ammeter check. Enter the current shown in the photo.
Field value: 175 A
